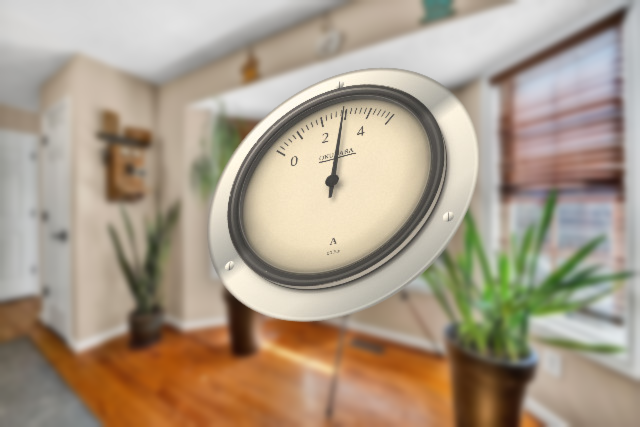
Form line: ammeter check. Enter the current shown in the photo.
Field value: 3 A
